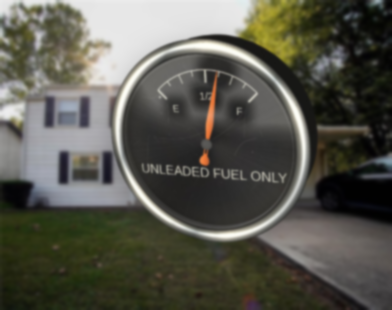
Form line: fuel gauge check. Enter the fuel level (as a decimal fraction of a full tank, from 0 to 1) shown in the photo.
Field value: 0.625
